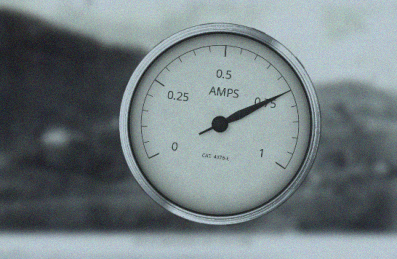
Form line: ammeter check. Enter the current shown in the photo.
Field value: 0.75 A
